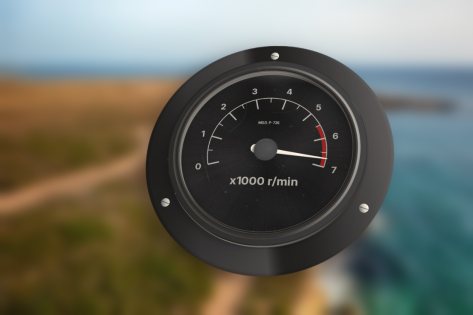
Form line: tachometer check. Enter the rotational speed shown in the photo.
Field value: 6750 rpm
